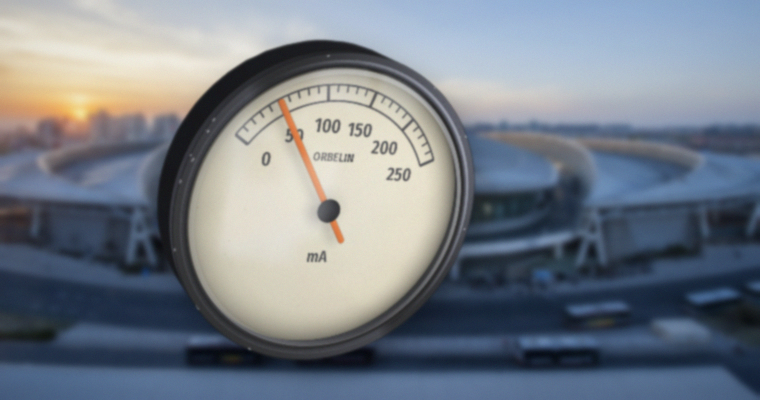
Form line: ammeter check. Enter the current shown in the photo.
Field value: 50 mA
